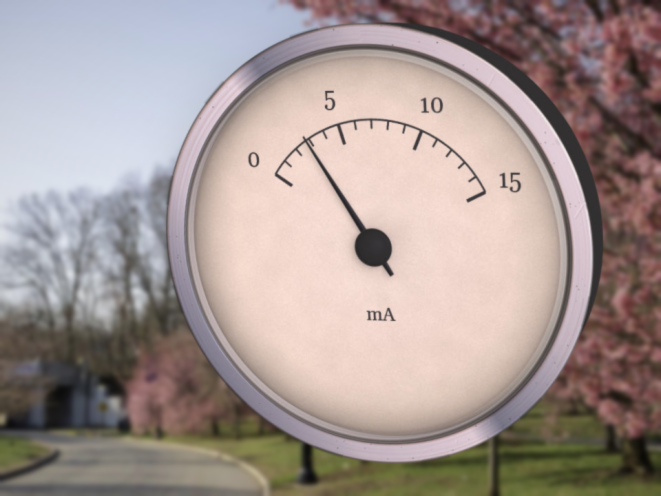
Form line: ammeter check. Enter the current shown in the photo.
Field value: 3 mA
